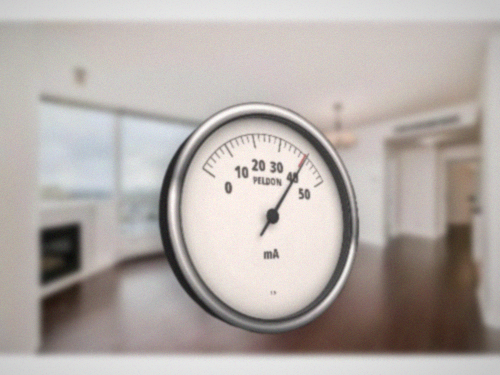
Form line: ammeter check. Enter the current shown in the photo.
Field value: 40 mA
